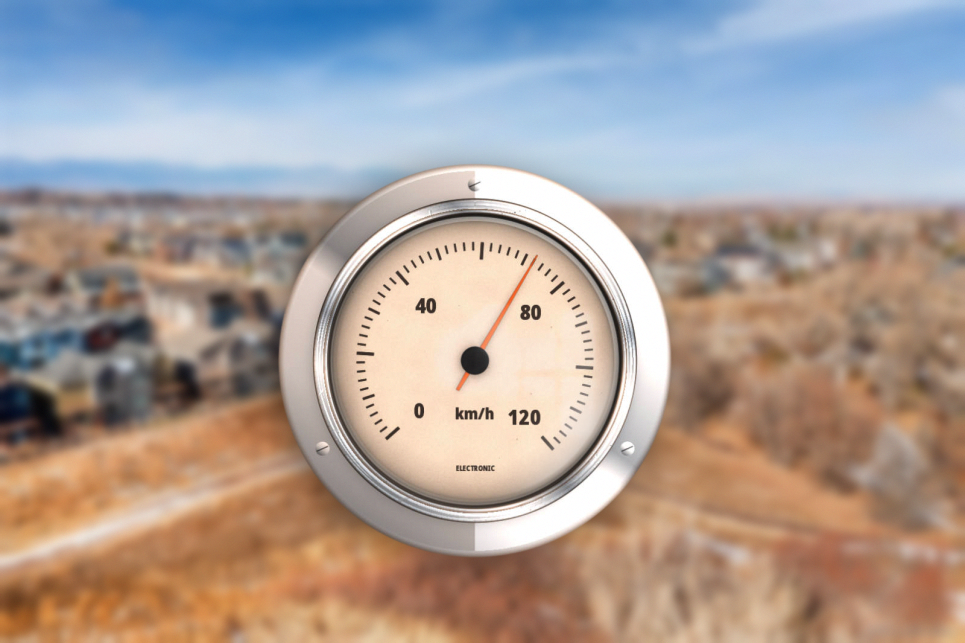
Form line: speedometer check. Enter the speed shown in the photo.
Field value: 72 km/h
